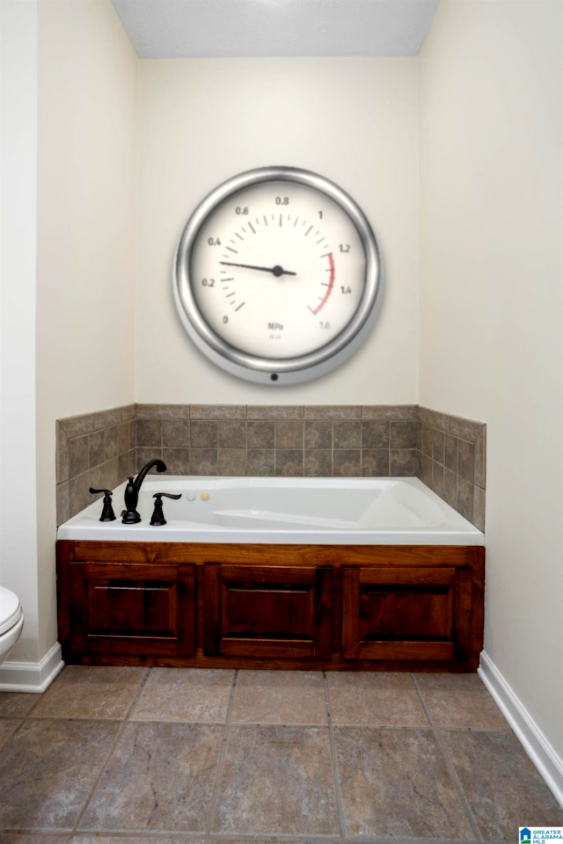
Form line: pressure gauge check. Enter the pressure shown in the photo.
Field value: 0.3 MPa
